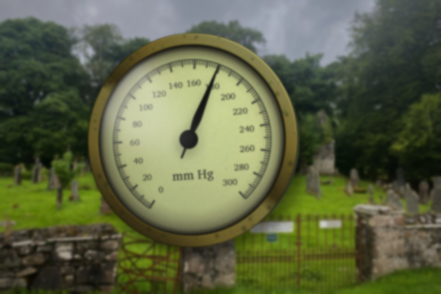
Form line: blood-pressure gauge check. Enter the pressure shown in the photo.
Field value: 180 mmHg
